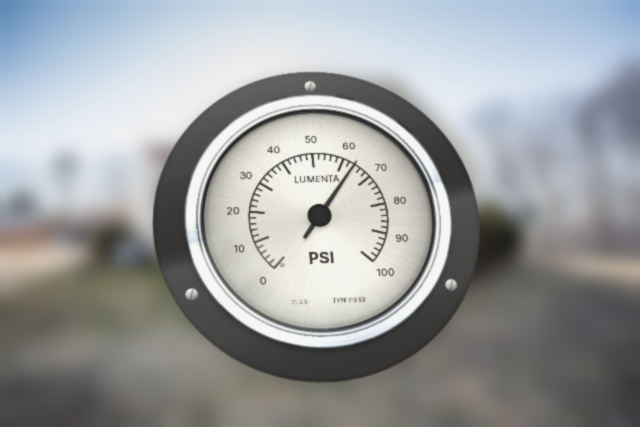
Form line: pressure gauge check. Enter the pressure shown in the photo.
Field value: 64 psi
